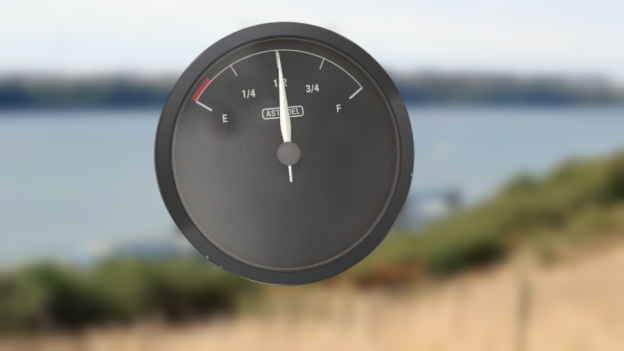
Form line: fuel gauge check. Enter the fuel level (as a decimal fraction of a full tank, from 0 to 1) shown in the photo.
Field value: 0.5
